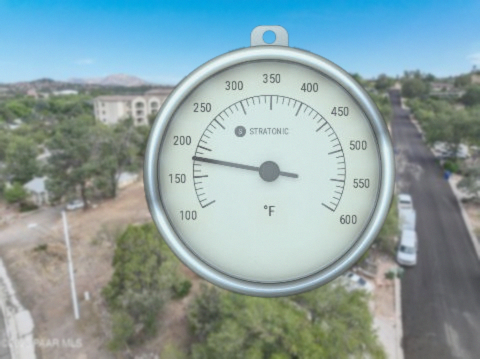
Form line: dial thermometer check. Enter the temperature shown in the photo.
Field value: 180 °F
